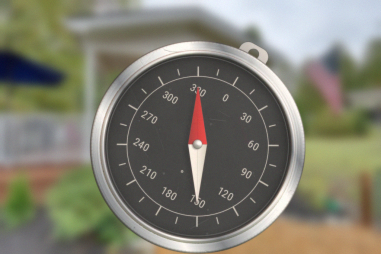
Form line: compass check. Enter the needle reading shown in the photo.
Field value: 330 °
